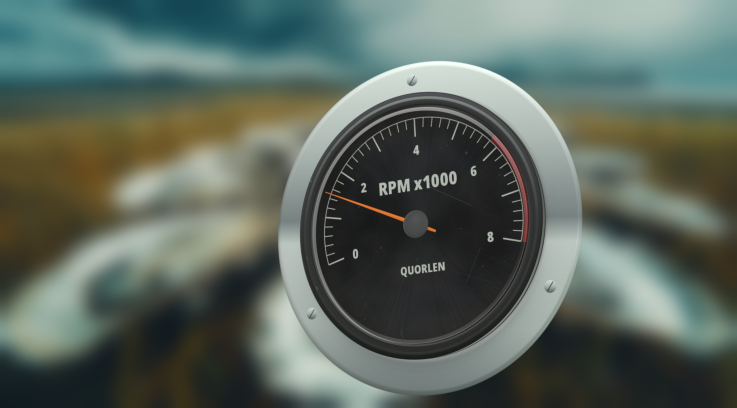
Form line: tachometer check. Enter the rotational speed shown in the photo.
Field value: 1500 rpm
